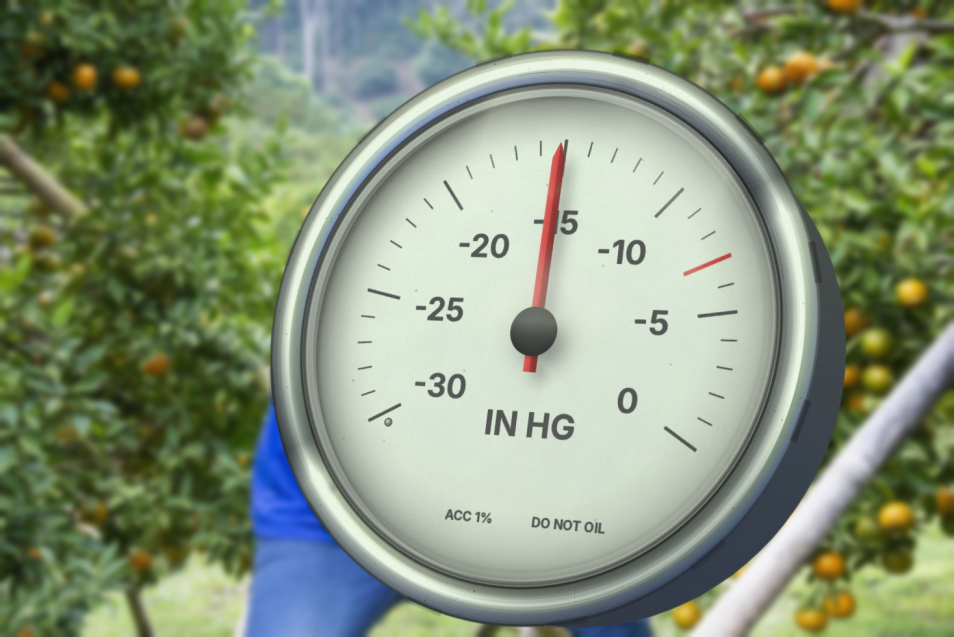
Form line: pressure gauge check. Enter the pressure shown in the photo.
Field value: -15 inHg
